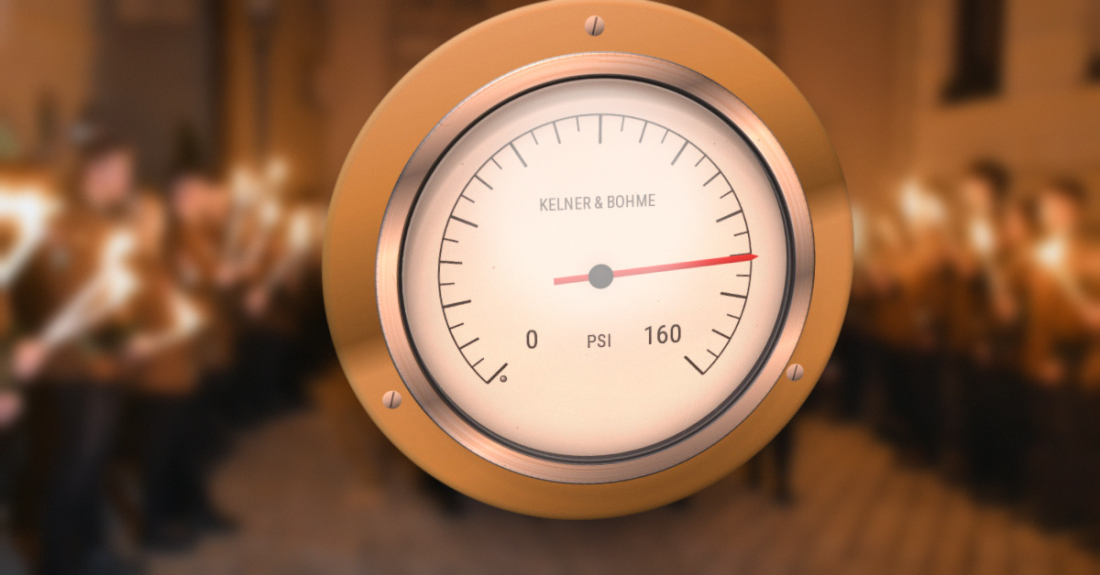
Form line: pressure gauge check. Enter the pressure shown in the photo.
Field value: 130 psi
